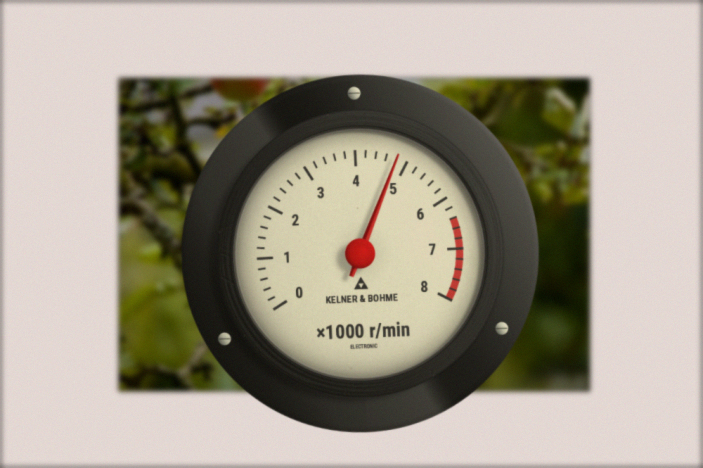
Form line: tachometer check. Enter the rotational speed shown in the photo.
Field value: 4800 rpm
